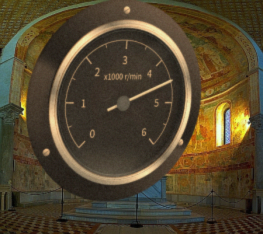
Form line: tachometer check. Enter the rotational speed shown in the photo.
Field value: 4500 rpm
